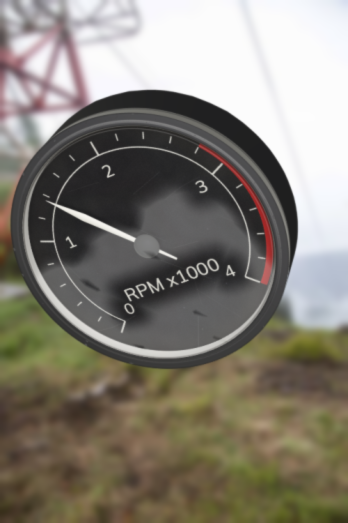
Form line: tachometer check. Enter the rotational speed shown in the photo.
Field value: 1400 rpm
